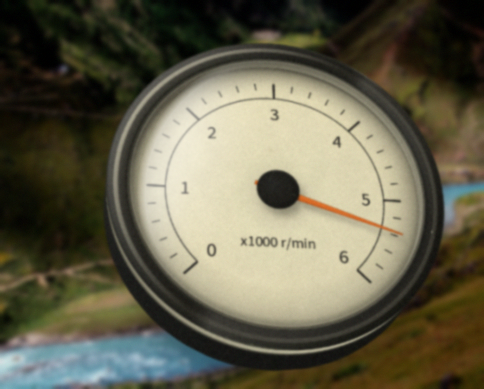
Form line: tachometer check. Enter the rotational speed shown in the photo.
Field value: 5400 rpm
